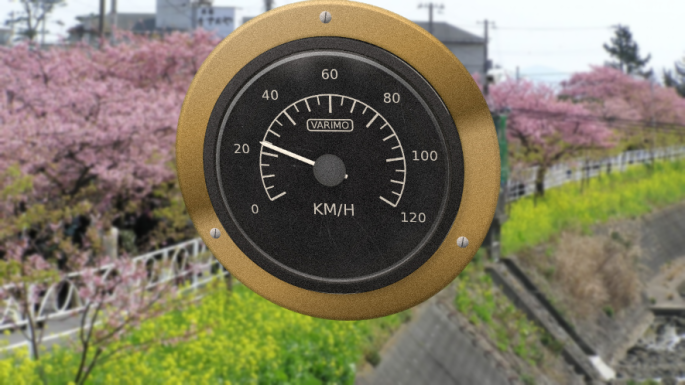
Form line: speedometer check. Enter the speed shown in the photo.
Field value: 25 km/h
